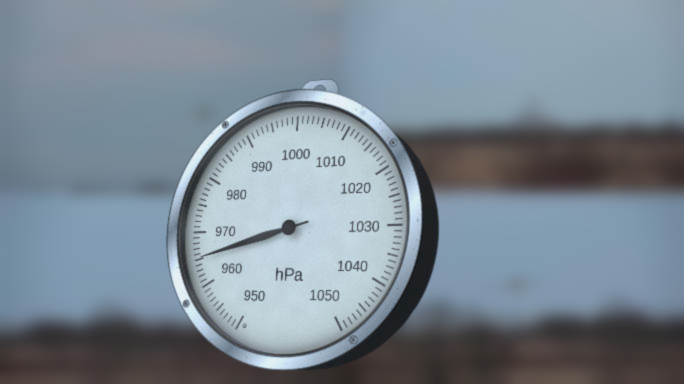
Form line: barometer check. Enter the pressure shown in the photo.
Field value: 965 hPa
